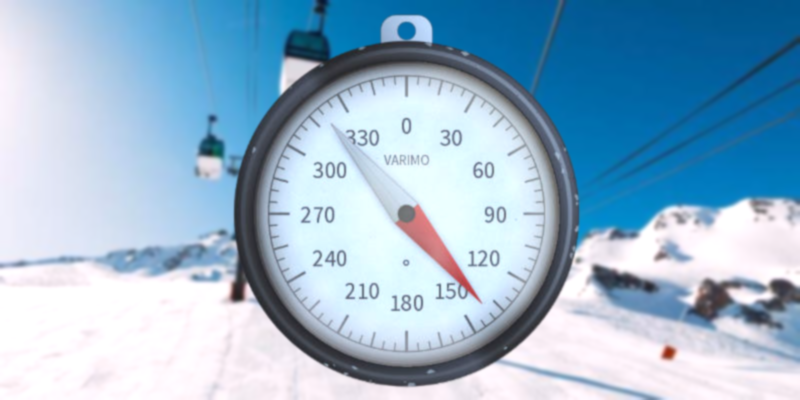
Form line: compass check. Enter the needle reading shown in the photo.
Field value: 140 °
